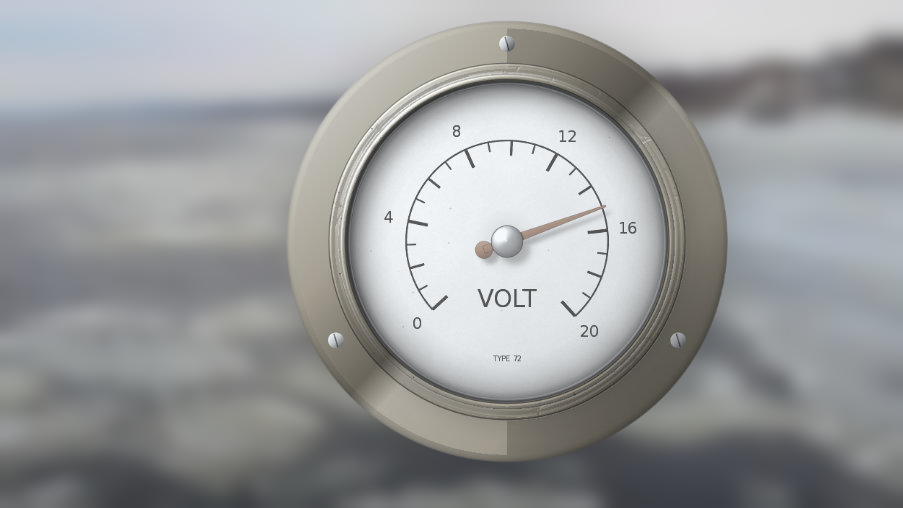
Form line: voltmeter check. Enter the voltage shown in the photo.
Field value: 15 V
